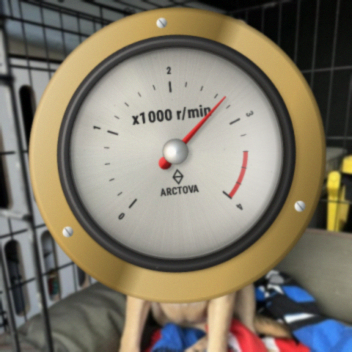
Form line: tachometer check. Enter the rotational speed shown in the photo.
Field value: 2700 rpm
